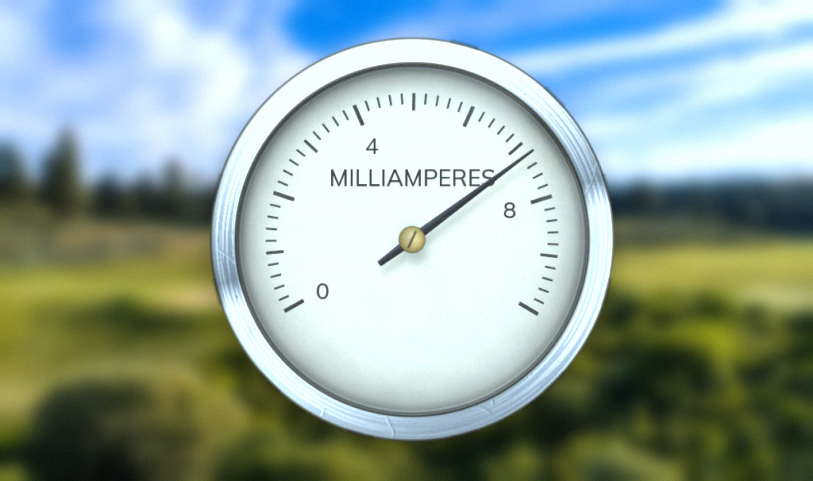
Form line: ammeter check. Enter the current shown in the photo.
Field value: 7.2 mA
